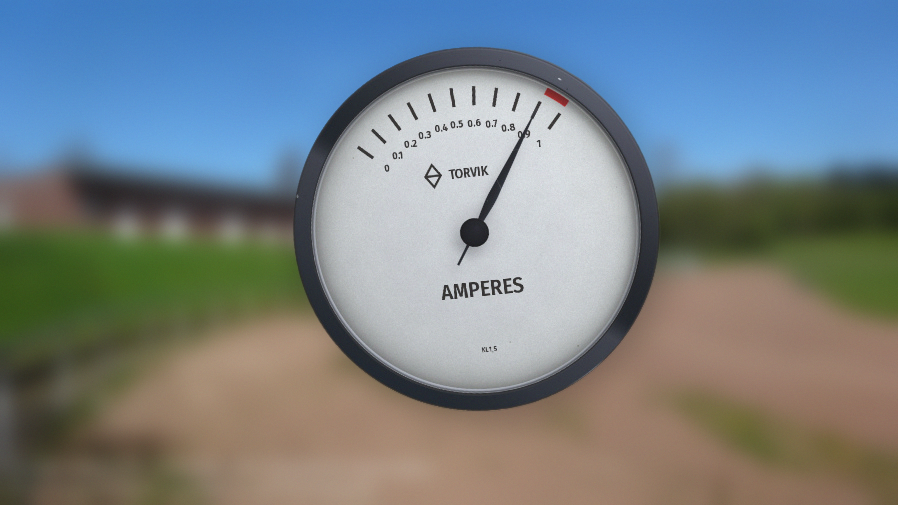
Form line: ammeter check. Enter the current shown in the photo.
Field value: 0.9 A
